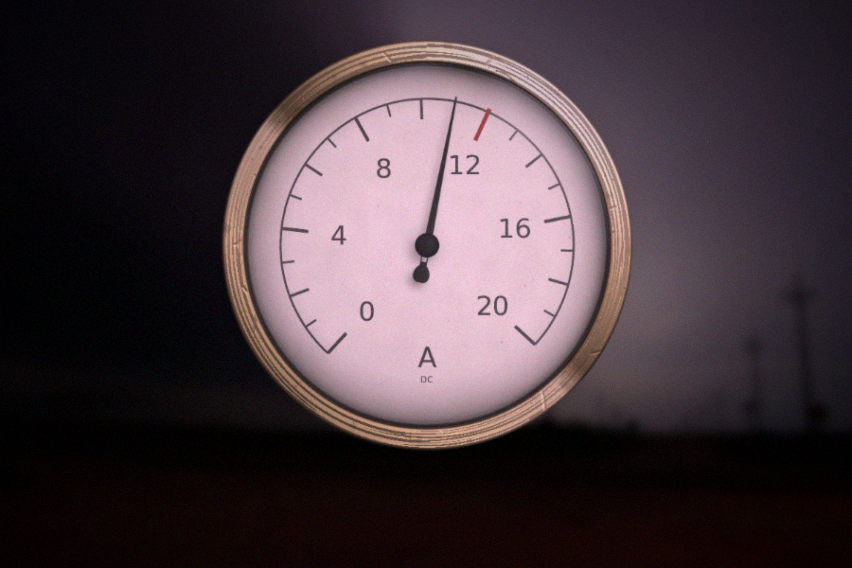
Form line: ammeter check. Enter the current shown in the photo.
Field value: 11 A
